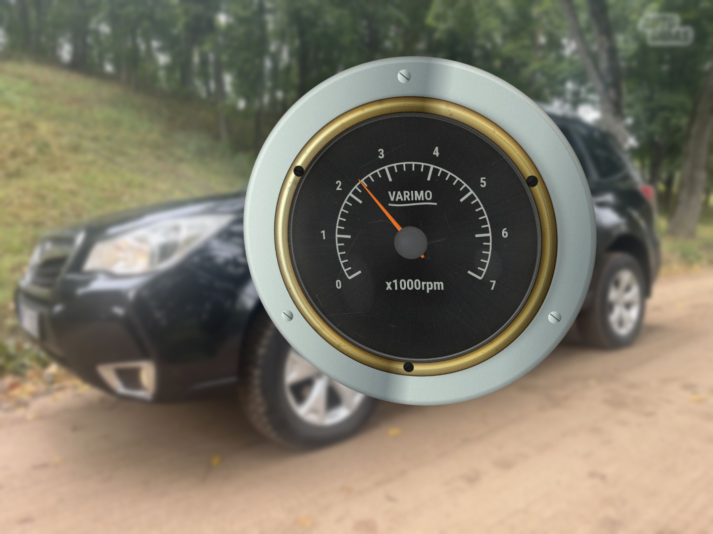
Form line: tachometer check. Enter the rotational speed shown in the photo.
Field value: 2400 rpm
